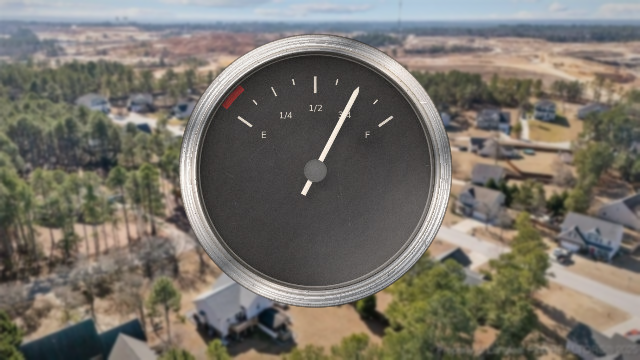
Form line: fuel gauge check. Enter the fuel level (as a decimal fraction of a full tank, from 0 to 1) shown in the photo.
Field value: 0.75
